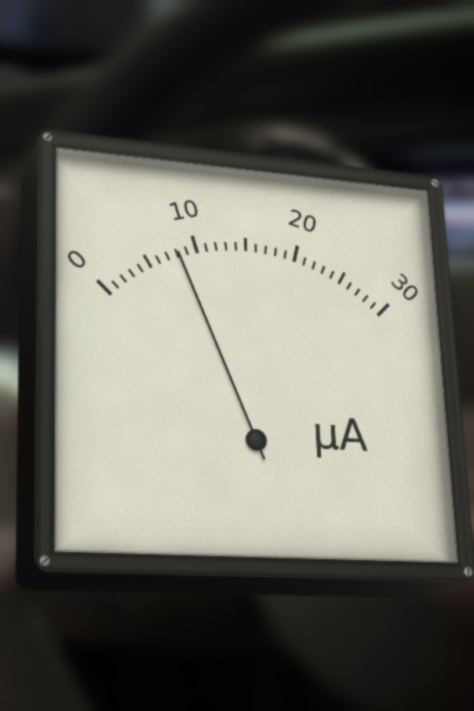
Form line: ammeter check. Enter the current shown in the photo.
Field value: 8 µA
